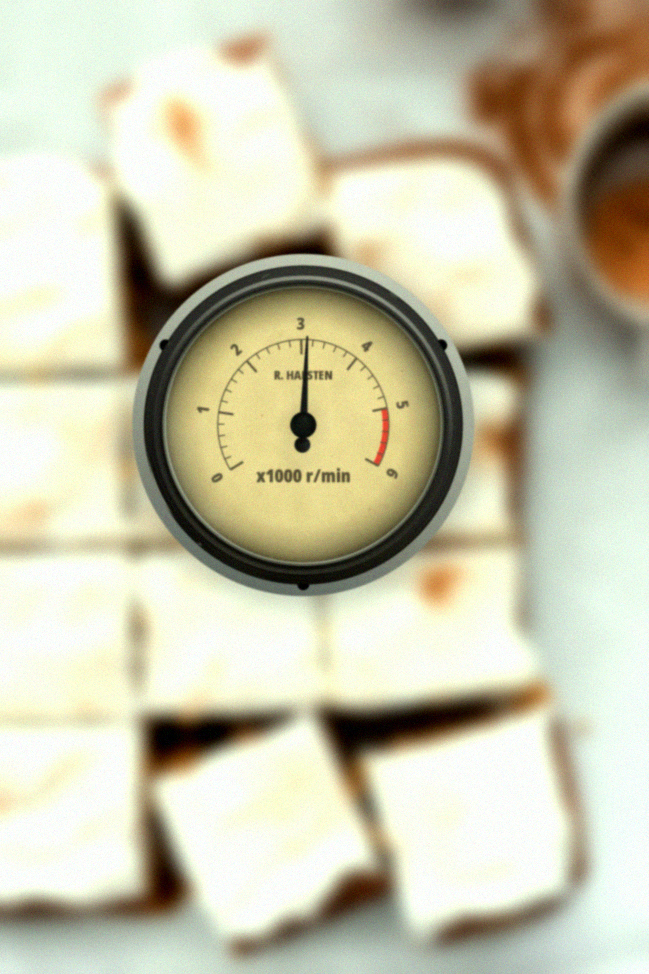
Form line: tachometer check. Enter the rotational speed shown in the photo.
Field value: 3100 rpm
